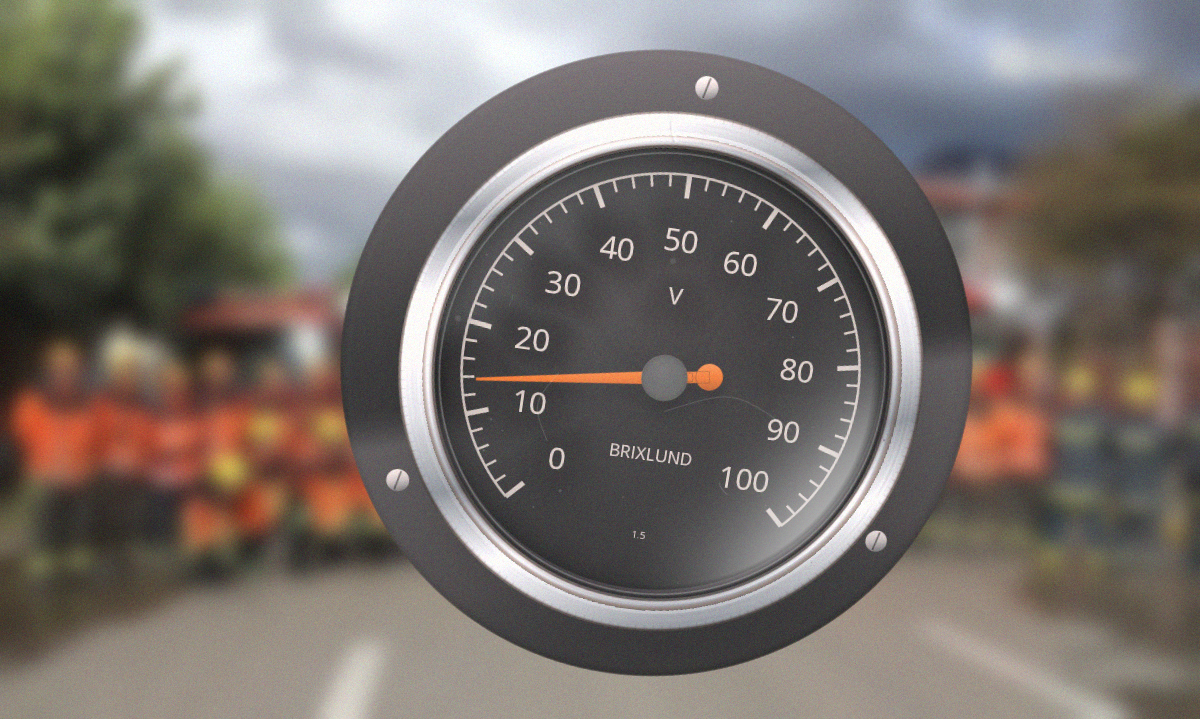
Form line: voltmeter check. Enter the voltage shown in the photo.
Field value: 14 V
